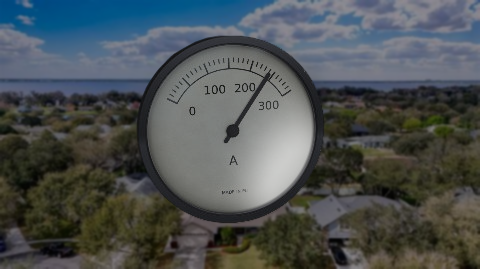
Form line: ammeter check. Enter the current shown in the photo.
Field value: 240 A
